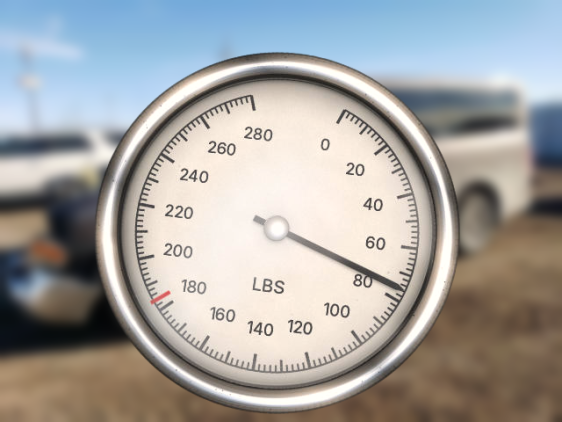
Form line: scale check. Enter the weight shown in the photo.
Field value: 76 lb
